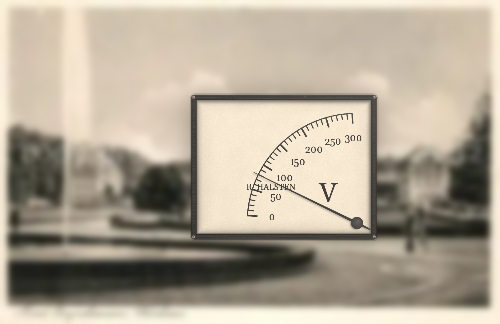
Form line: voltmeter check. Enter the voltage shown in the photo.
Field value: 80 V
